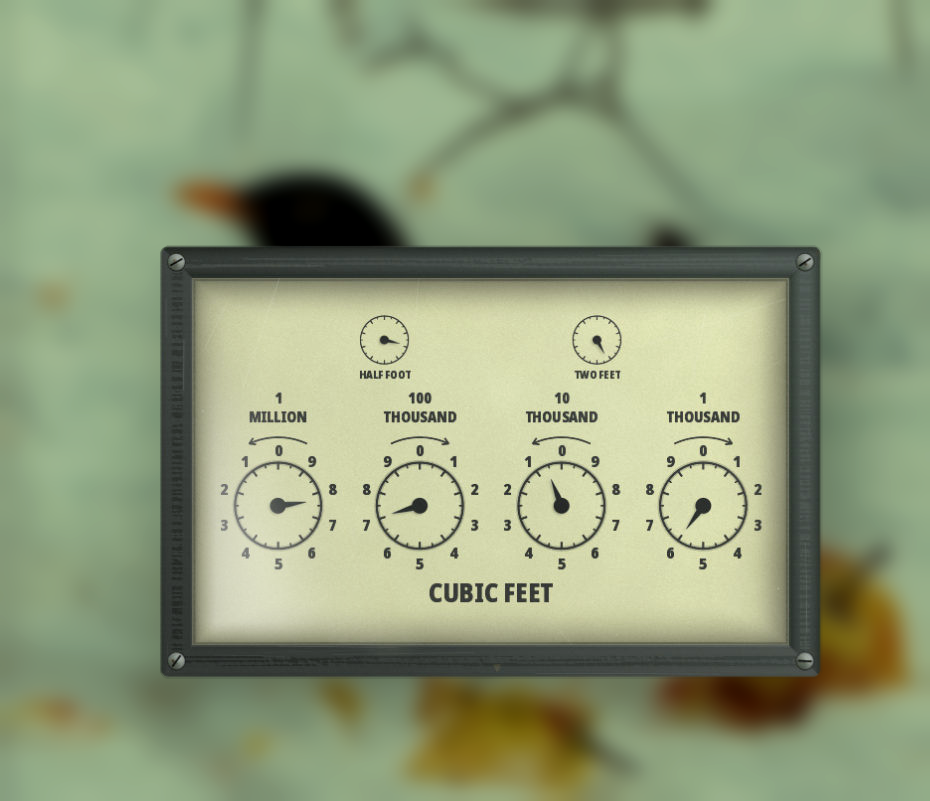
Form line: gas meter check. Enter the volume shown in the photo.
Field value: 770600 ft³
